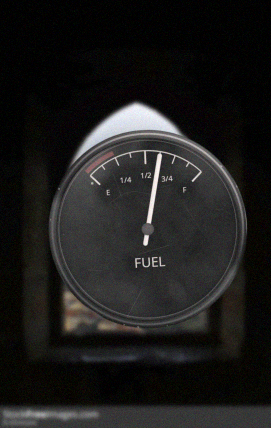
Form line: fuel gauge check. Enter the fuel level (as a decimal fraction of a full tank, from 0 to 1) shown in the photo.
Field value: 0.625
